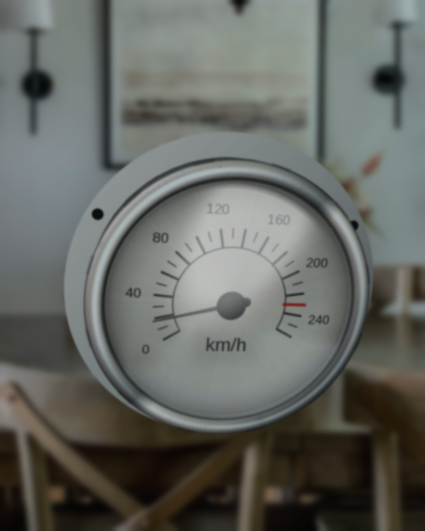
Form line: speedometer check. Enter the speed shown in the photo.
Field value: 20 km/h
